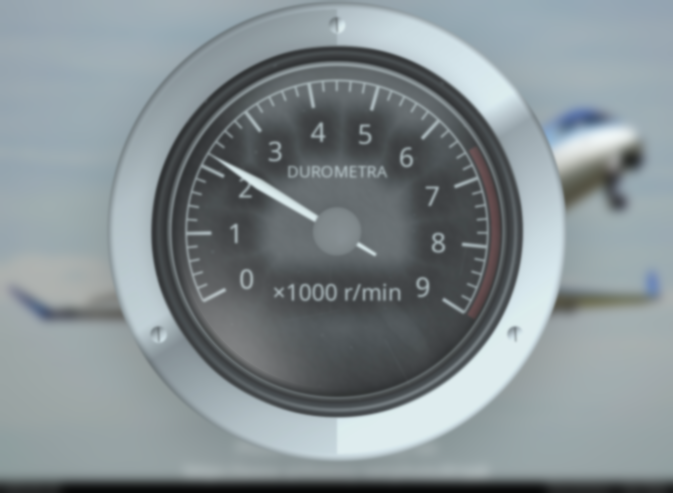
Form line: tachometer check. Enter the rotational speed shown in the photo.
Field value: 2200 rpm
